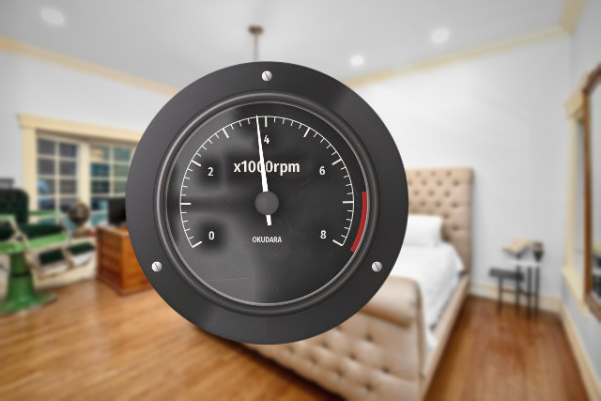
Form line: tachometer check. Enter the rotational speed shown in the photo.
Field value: 3800 rpm
